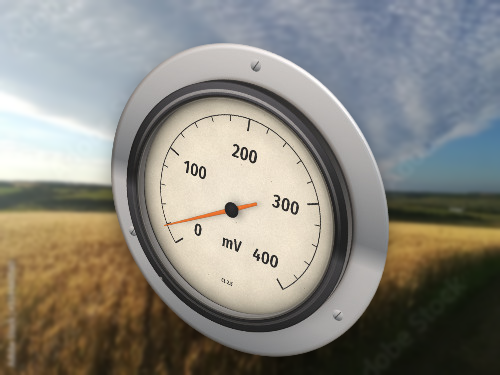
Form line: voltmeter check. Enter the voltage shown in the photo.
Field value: 20 mV
